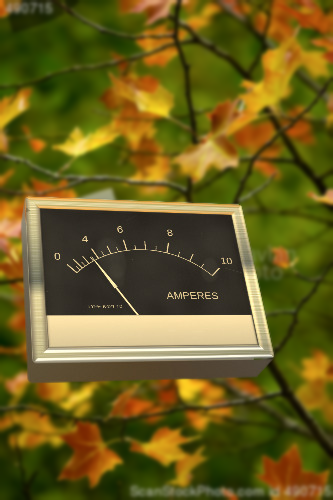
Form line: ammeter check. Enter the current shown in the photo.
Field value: 3.5 A
